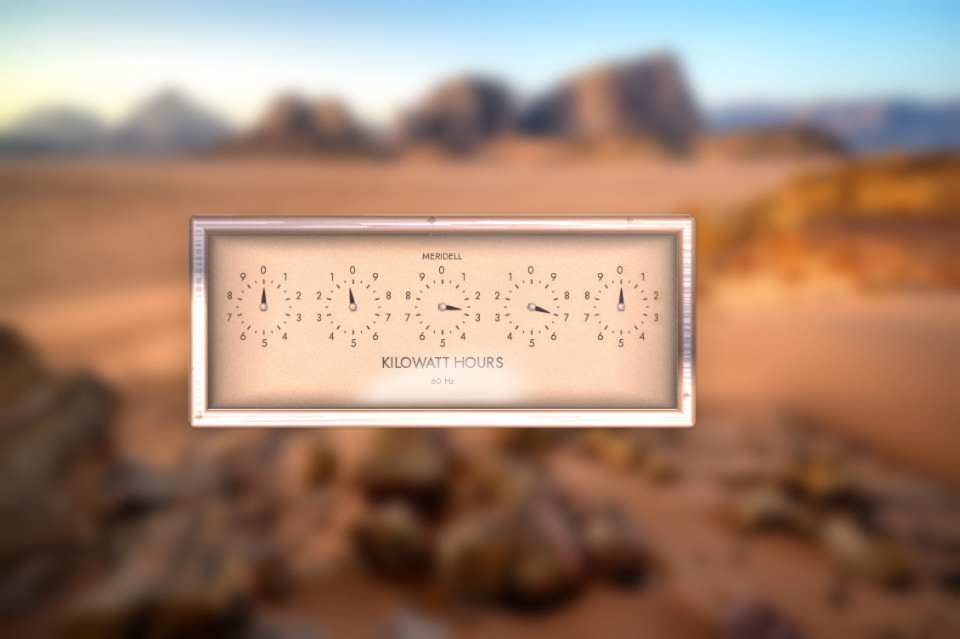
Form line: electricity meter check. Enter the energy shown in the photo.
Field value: 270 kWh
